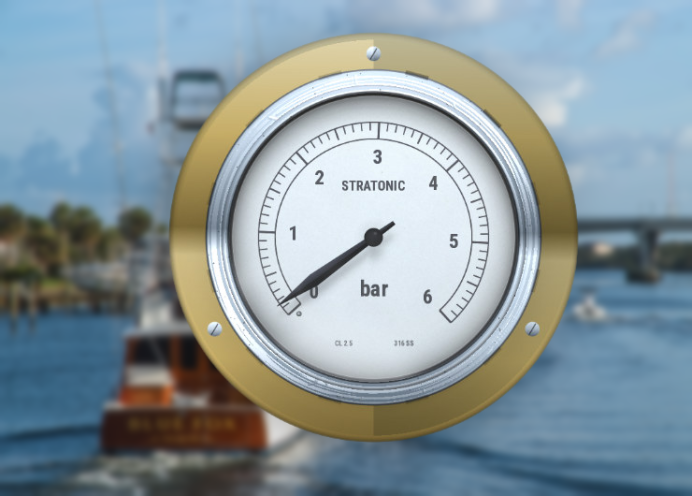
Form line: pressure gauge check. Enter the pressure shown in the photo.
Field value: 0.15 bar
